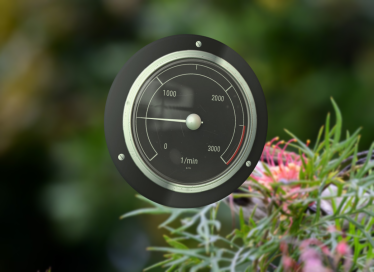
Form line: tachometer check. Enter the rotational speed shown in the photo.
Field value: 500 rpm
